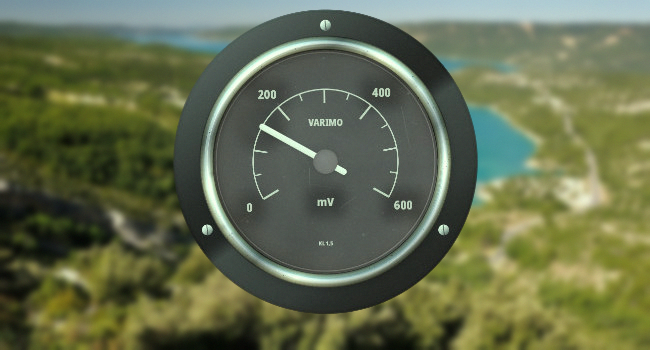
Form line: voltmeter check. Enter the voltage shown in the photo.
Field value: 150 mV
